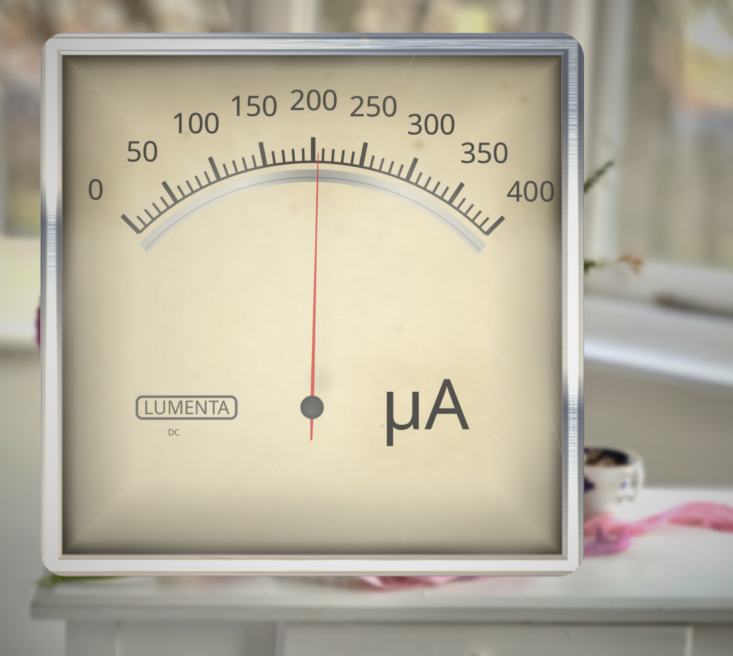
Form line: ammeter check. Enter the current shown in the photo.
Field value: 205 µA
